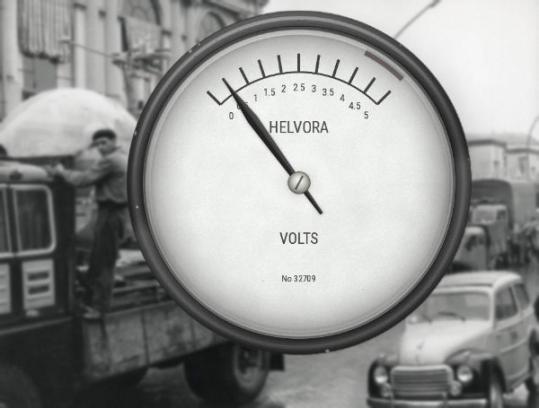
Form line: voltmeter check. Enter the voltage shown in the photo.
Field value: 0.5 V
